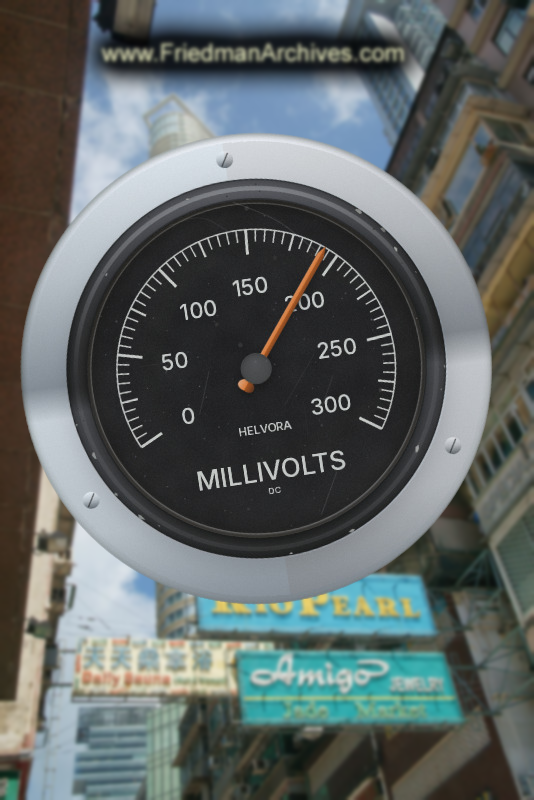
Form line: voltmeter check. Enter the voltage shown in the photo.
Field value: 192.5 mV
